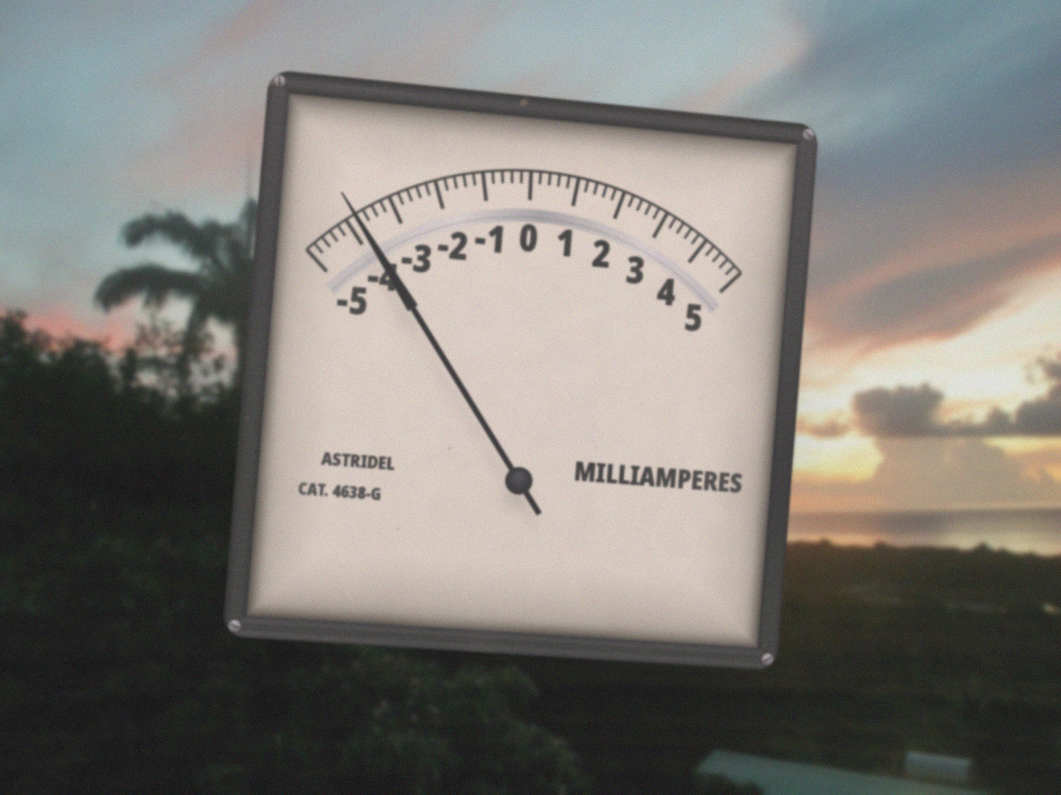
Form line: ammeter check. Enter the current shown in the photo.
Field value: -3.8 mA
